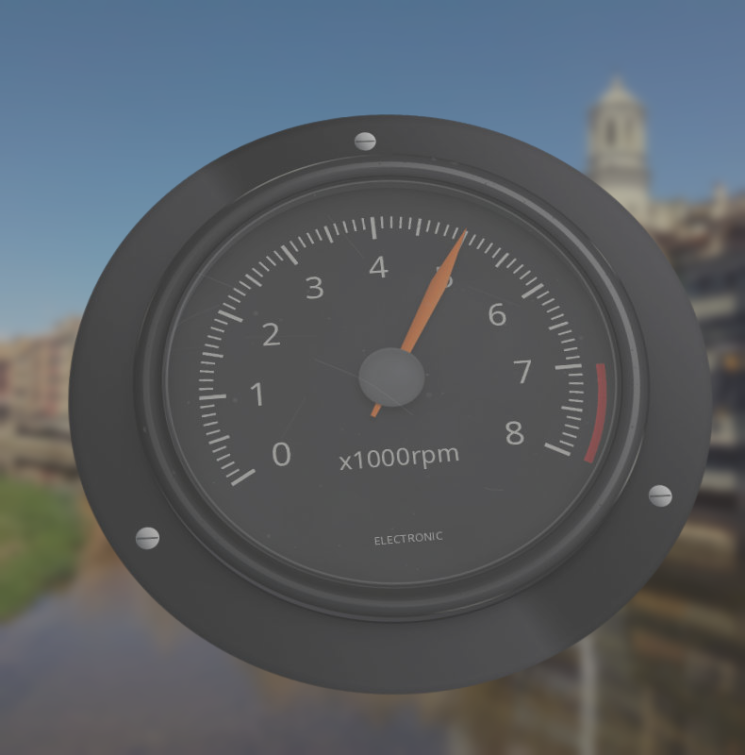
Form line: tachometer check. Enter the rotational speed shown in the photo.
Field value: 5000 rpm
